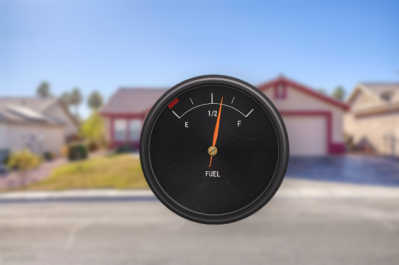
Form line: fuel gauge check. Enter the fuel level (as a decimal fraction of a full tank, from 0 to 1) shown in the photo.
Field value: 0.625
